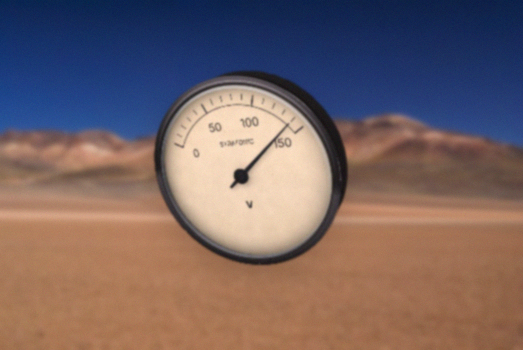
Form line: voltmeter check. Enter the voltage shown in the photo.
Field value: 140 V
